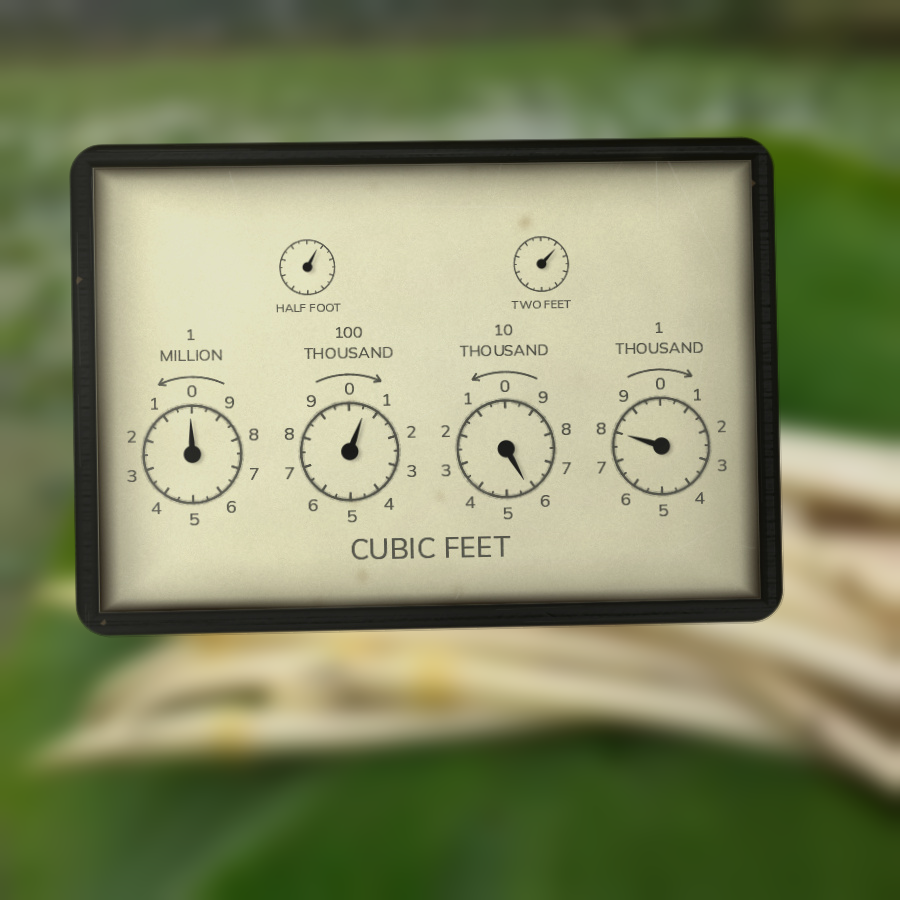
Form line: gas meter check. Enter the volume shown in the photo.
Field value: 5800 ft³
